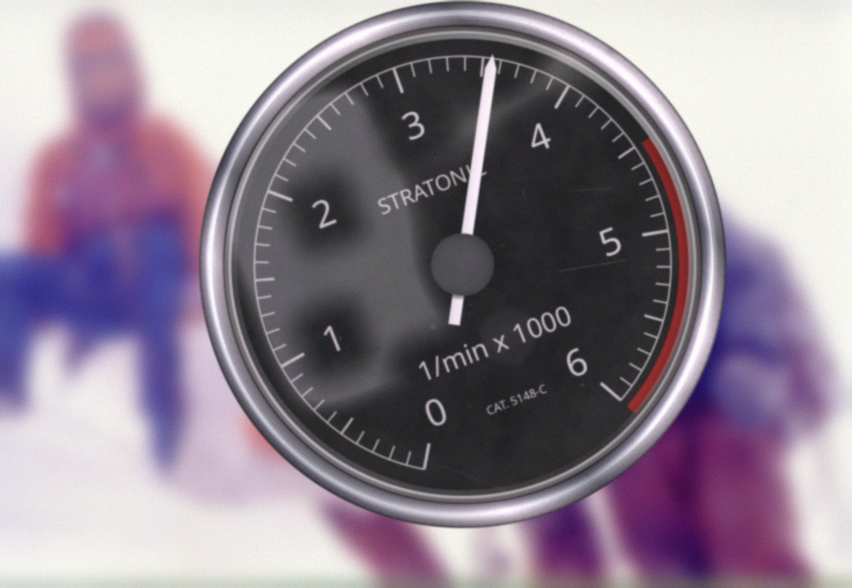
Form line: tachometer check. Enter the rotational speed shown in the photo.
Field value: 3550 rpm
